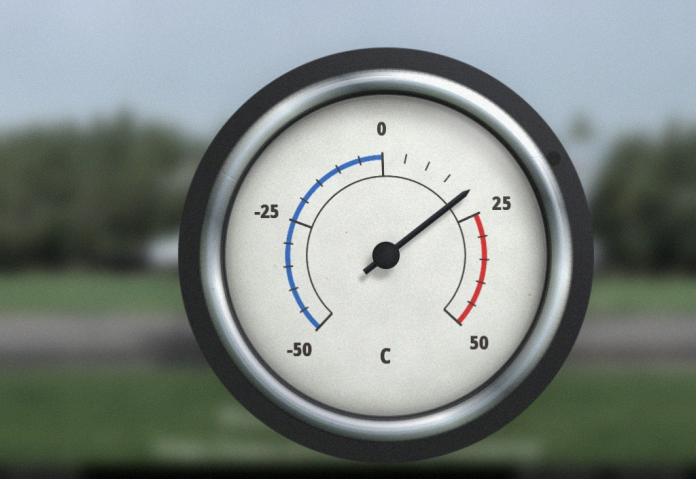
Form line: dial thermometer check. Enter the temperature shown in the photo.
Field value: 20 °C
